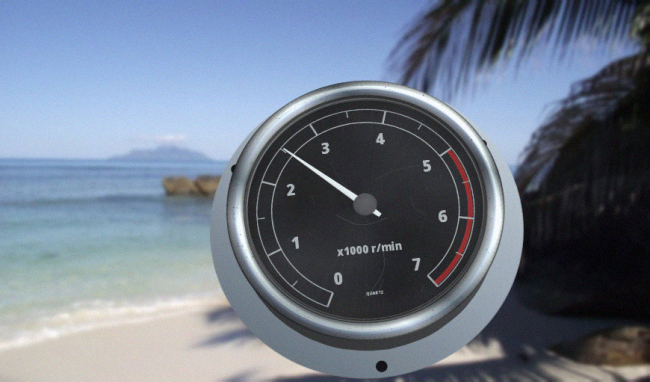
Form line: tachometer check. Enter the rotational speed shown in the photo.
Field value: 2500 rpm
